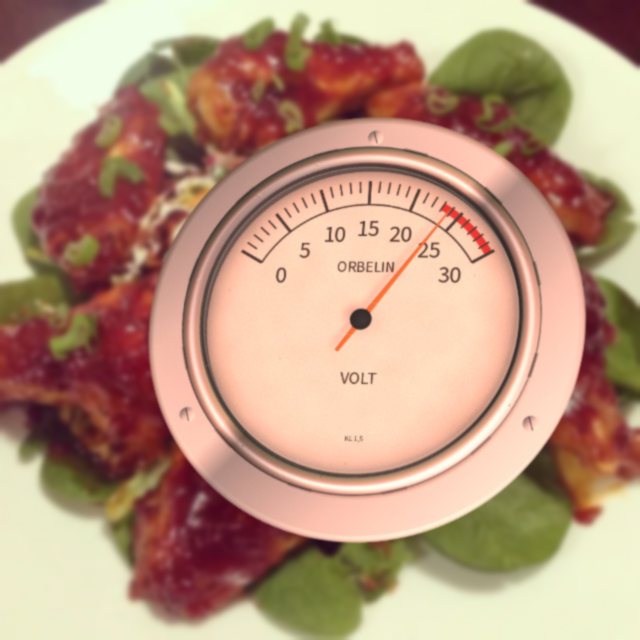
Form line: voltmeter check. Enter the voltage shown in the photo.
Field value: 24 V
